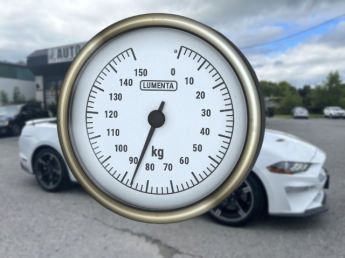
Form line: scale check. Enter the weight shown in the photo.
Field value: 86 kg
